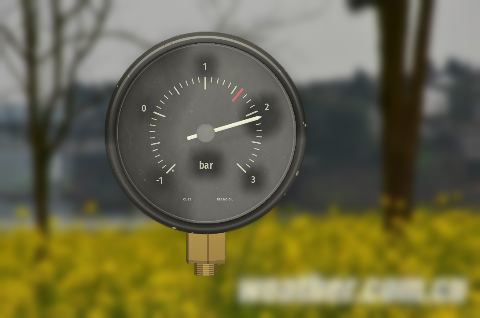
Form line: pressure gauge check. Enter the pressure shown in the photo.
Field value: 2.1 bar
